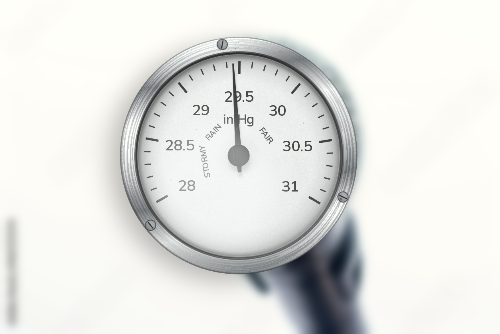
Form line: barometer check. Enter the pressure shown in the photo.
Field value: 29.45 inHg
